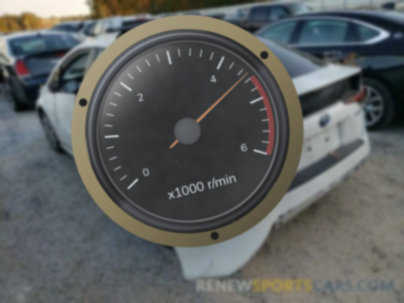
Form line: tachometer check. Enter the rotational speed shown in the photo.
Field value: 4500 rpm
